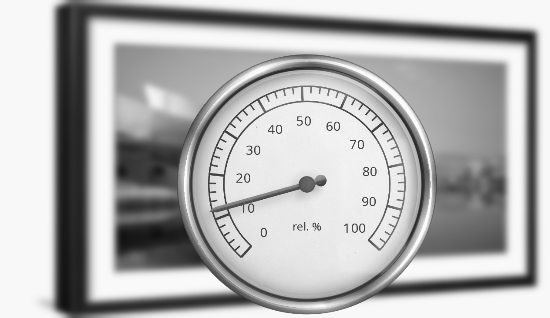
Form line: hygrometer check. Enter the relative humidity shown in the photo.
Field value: 12 %
